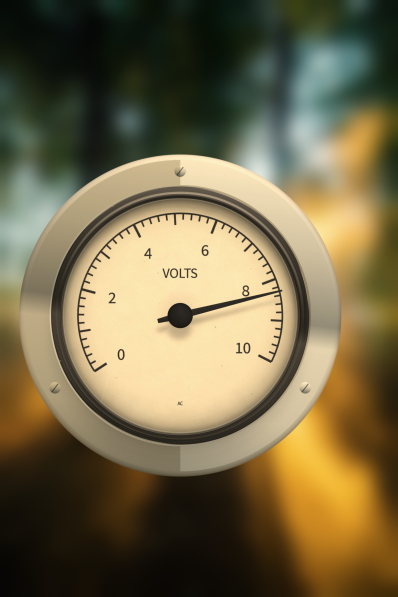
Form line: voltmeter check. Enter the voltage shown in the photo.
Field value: 8.3 V
